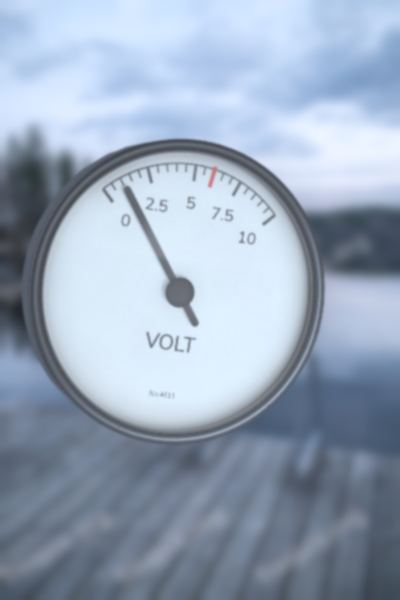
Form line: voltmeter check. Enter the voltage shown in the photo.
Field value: 1 V
